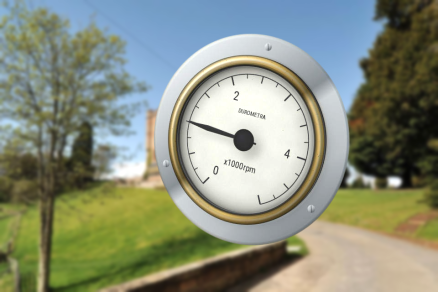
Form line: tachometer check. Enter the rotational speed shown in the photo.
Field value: 1000 rpm
